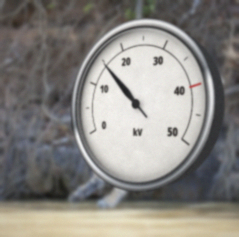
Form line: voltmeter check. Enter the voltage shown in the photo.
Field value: 15 kV
